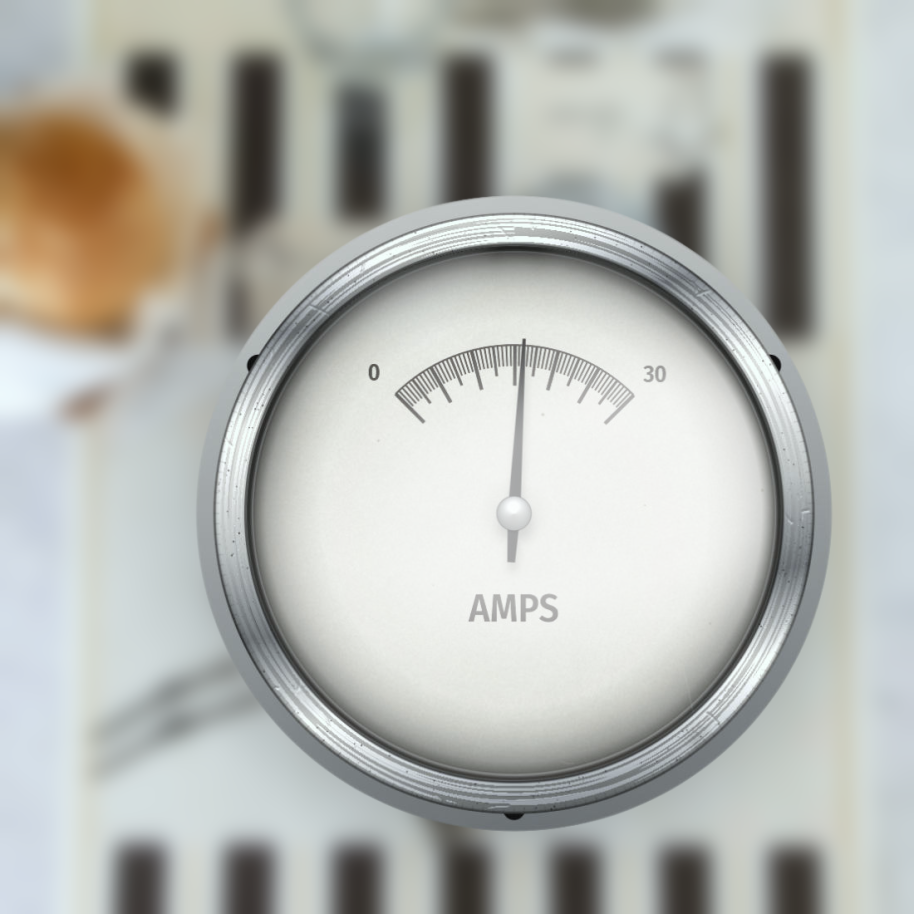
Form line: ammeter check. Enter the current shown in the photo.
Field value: 16 A
